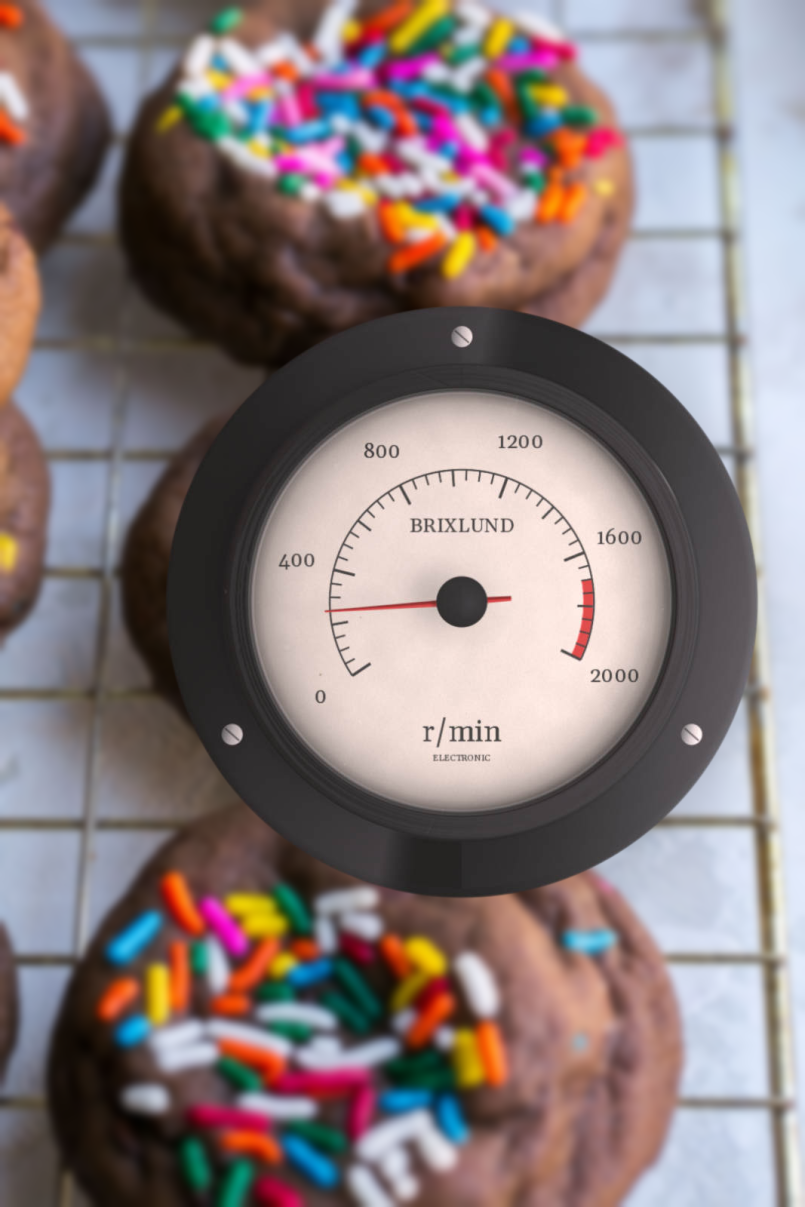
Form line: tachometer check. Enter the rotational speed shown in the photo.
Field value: 250 rpm
